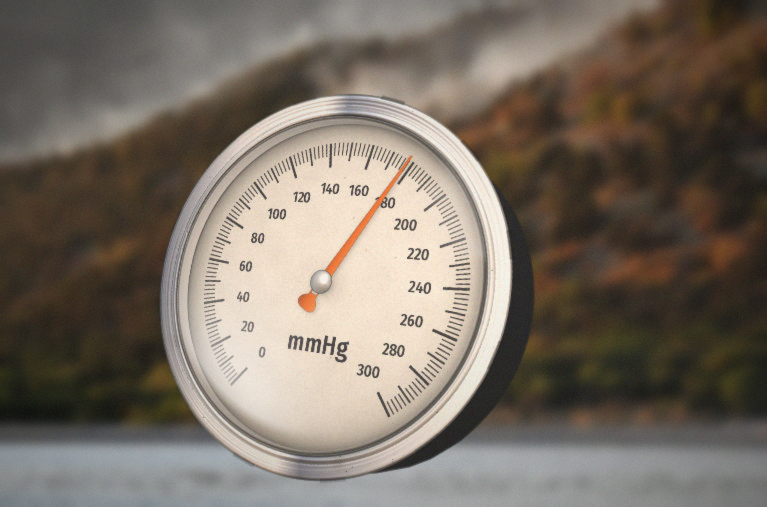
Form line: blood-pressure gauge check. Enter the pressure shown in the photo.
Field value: 180 mmHg
